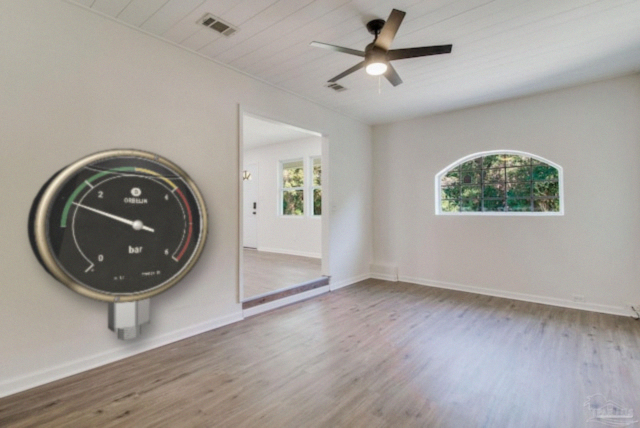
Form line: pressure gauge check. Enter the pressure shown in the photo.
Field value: 1.5 bar
